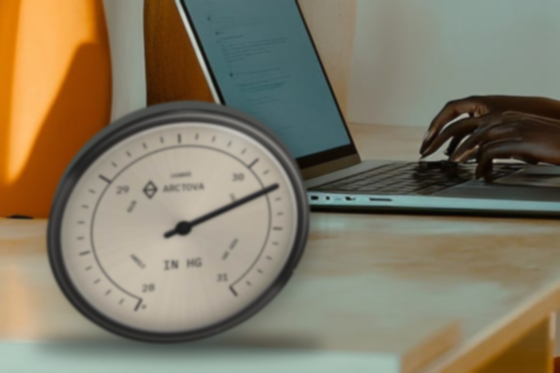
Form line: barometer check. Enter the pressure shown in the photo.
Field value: 30.2 inHg
